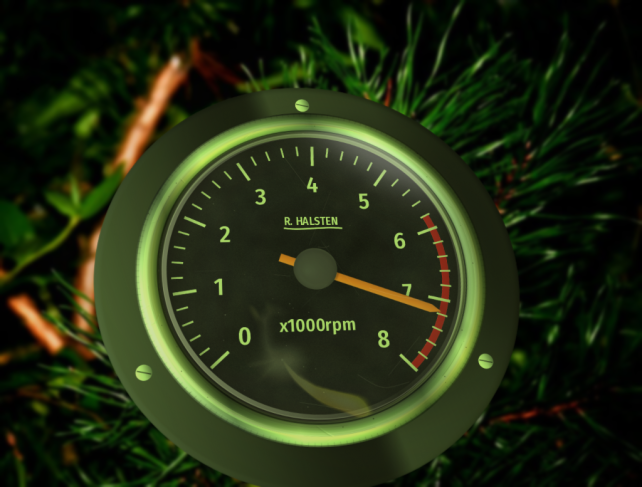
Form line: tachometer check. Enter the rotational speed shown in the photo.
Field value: 7200 rpm
